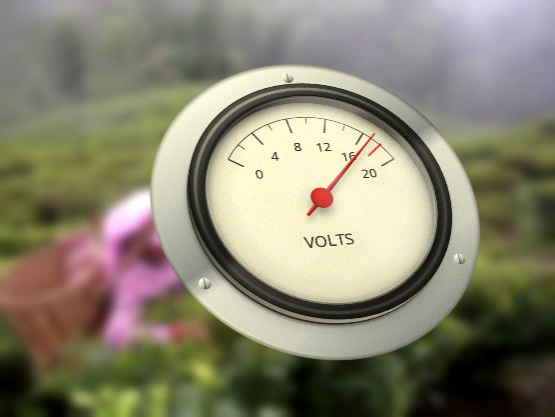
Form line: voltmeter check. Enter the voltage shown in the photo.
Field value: 17 V
